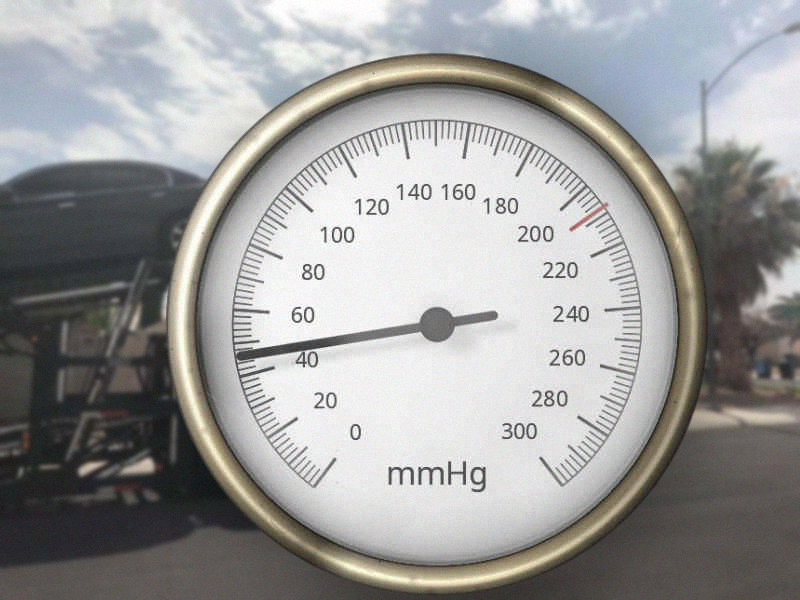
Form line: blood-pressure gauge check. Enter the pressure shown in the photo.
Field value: 46 mmHg
